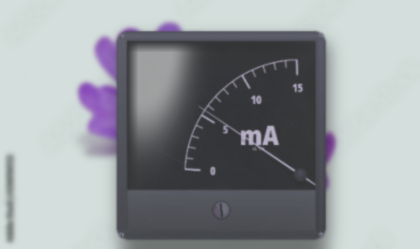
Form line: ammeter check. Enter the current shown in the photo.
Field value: 5.5 mA
